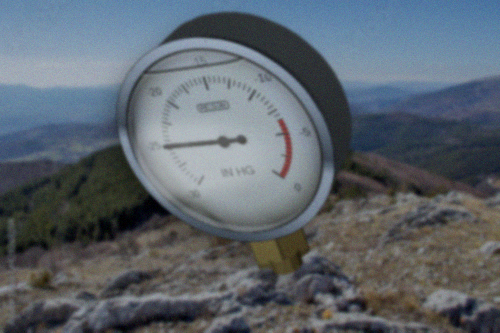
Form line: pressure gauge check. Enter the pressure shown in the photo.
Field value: -25 inHg
